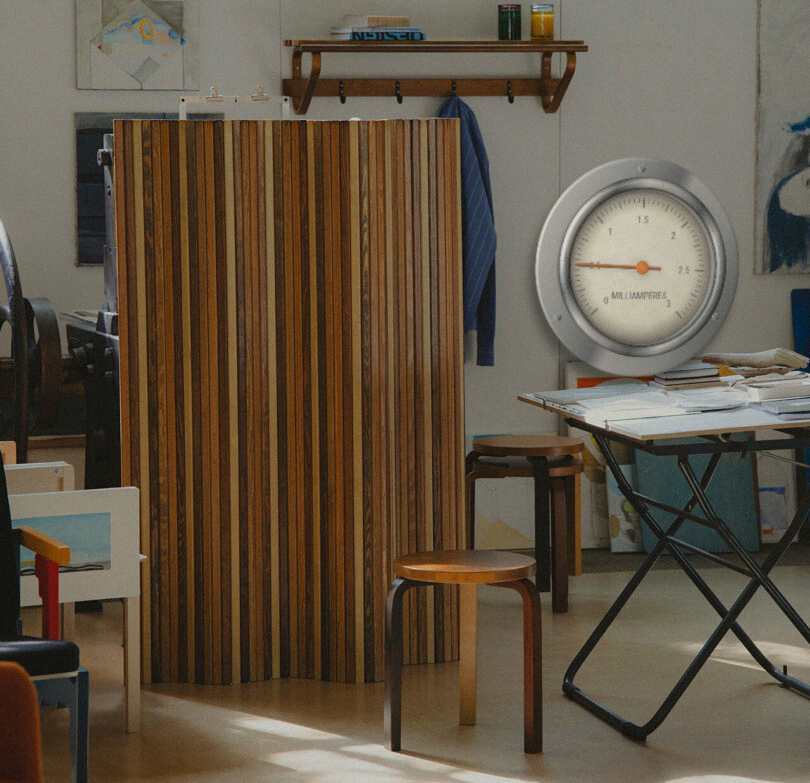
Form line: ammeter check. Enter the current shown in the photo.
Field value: 0.5 mA
